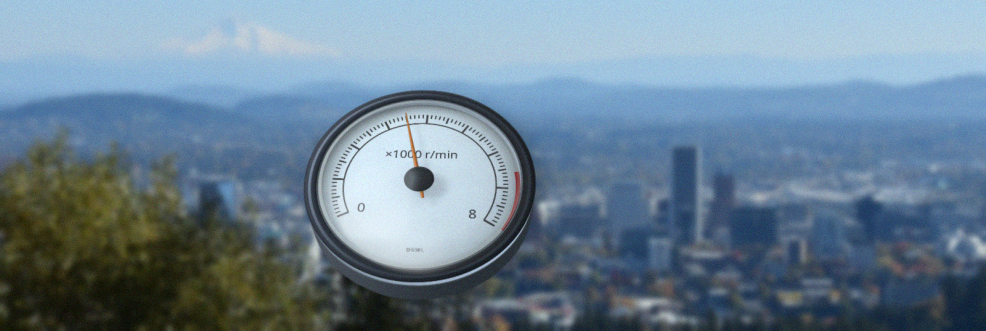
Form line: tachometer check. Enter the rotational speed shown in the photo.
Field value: 3500 rpm
